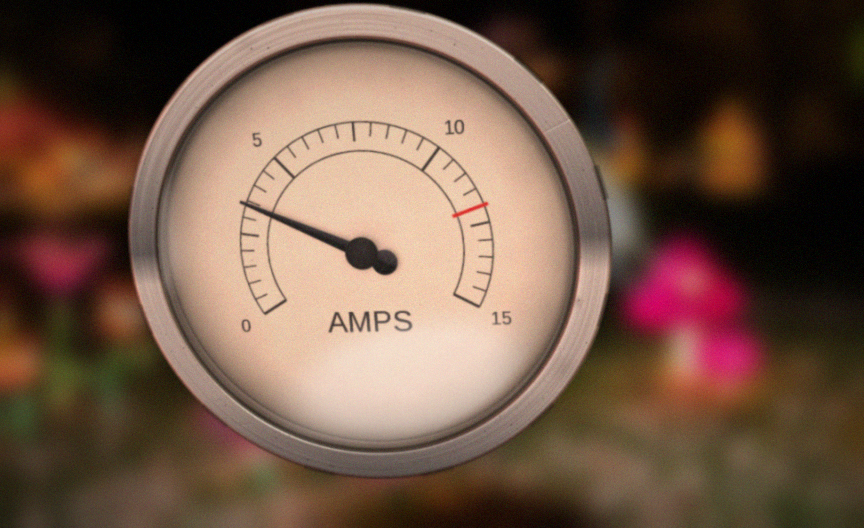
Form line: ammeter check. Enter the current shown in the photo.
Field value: 3.5 A
